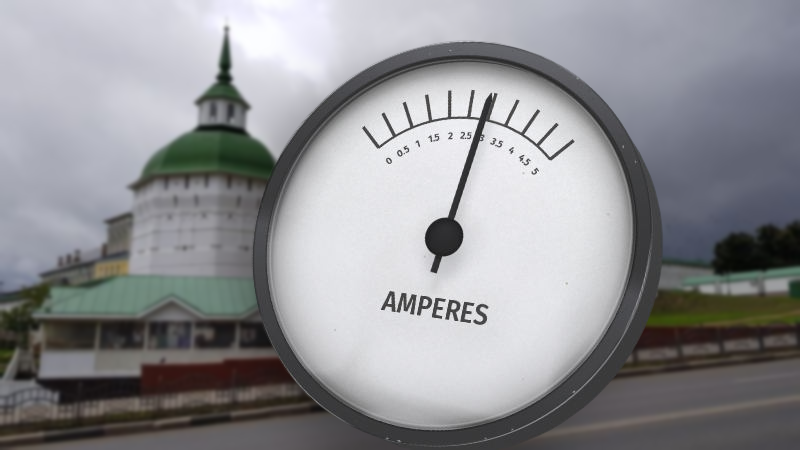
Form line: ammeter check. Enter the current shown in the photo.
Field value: 3 A
